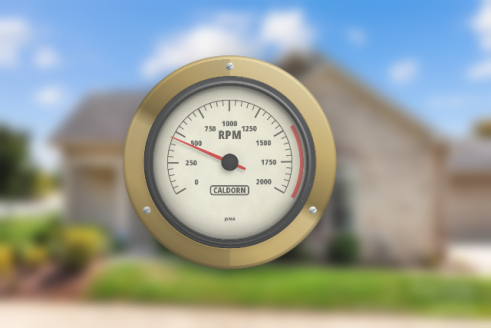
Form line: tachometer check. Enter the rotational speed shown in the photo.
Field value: 450 rpm
